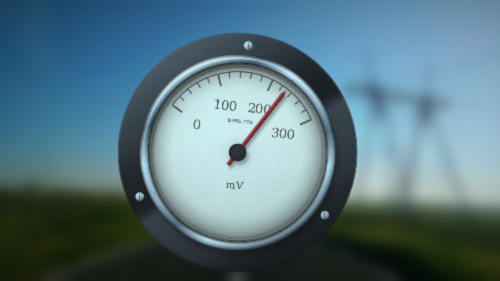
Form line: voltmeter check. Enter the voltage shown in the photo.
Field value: 230 mV
